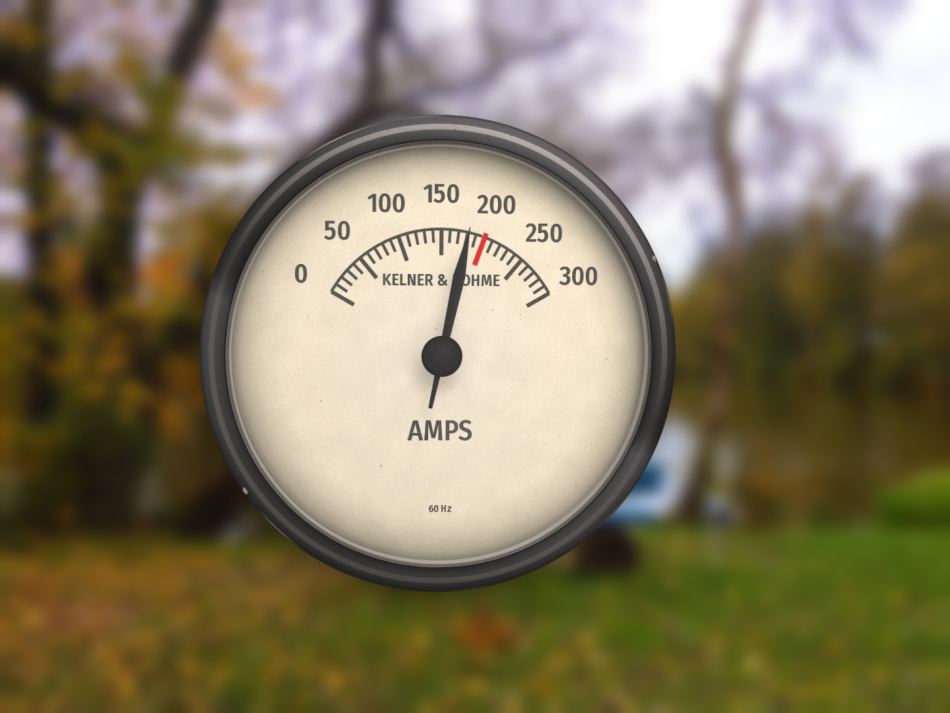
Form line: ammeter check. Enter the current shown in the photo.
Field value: 180 A
